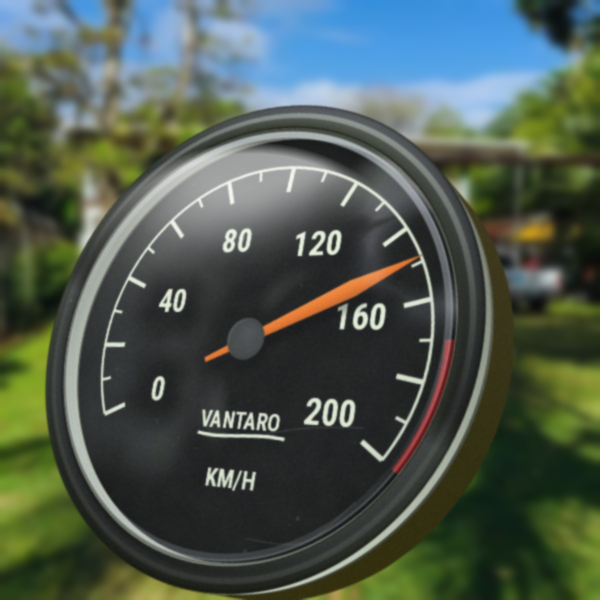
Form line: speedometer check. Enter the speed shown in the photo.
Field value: 150 km/h
